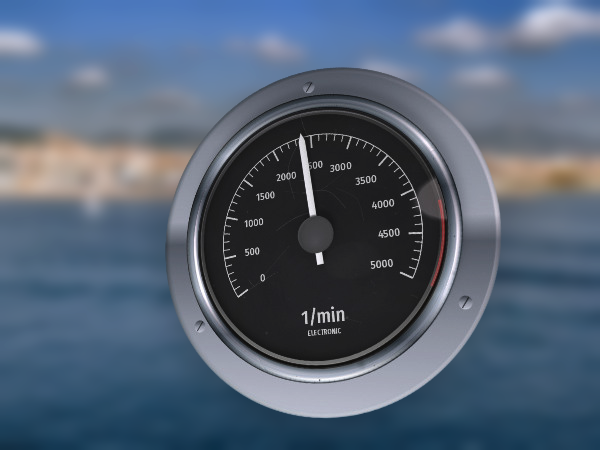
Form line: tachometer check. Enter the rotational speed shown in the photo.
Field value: 2400 rpm
